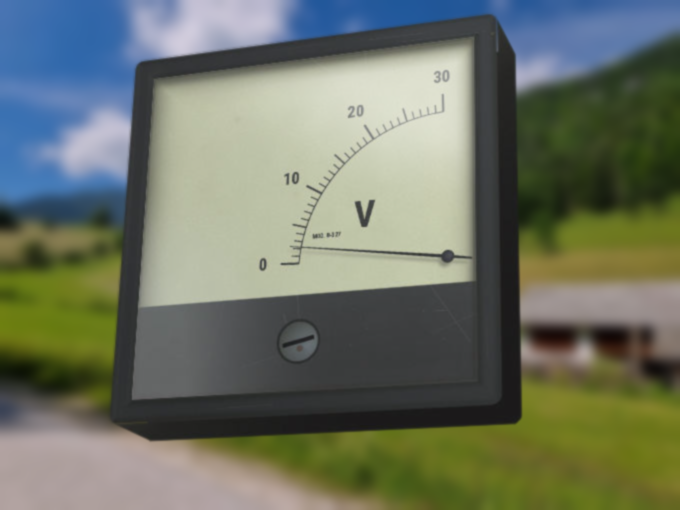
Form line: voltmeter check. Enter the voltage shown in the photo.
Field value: 2 V
